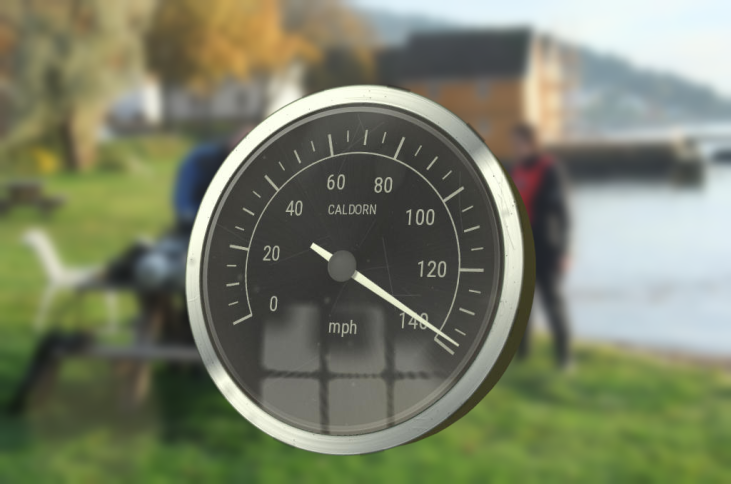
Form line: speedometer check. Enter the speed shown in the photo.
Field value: 137.5 mph
